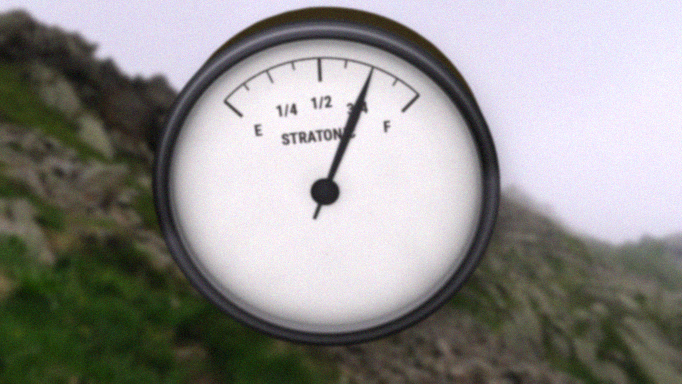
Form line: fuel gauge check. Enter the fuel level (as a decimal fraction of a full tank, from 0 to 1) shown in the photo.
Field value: 0.75
